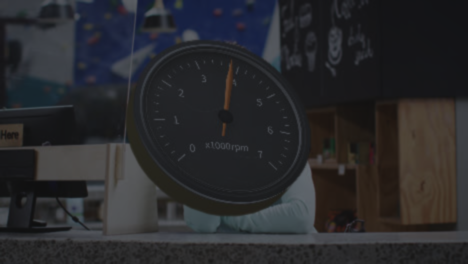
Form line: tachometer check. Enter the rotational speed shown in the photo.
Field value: 3800 rpm
